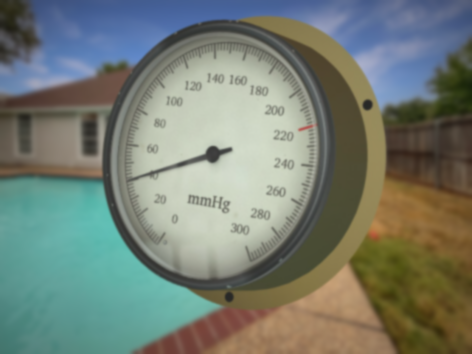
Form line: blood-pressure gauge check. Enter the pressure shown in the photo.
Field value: 40 mmHg
